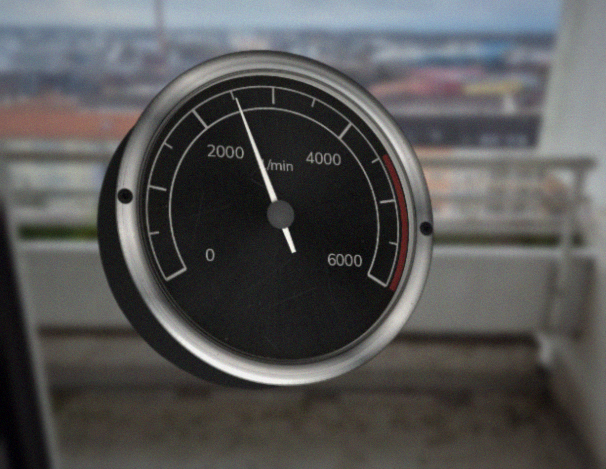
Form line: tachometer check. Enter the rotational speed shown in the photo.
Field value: 2500 rpm
